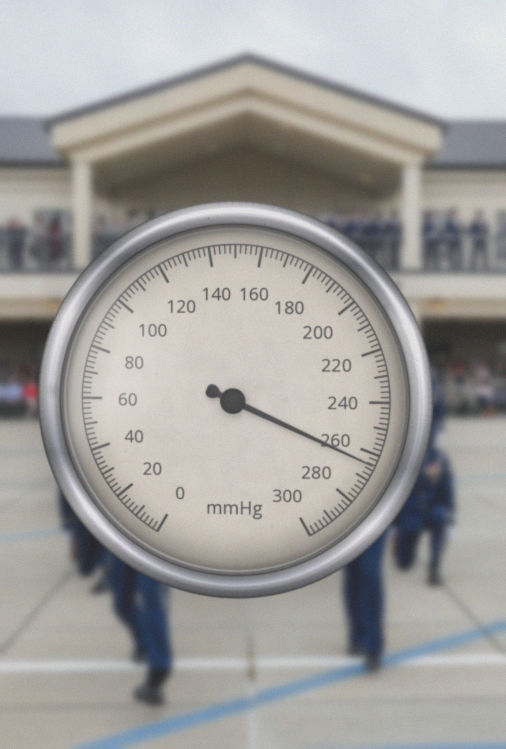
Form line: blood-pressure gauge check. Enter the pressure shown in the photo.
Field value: 264 mmHg
